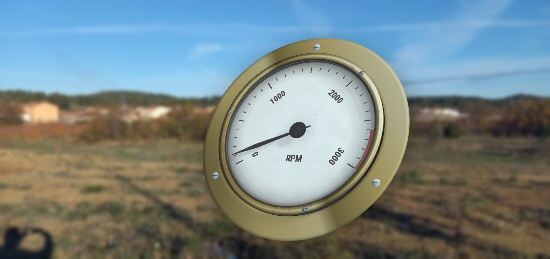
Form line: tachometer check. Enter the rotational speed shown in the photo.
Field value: 100 rpm
